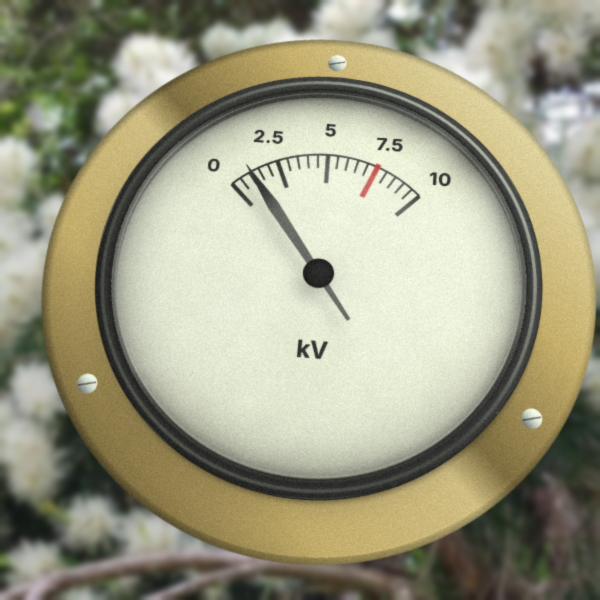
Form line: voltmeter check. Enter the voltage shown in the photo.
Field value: 1 kV
